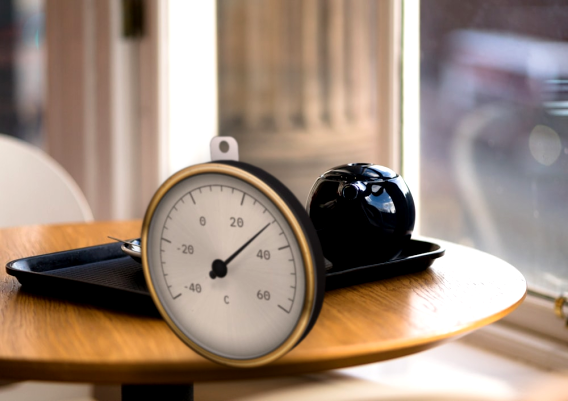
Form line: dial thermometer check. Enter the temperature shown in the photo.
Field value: 32 °C
